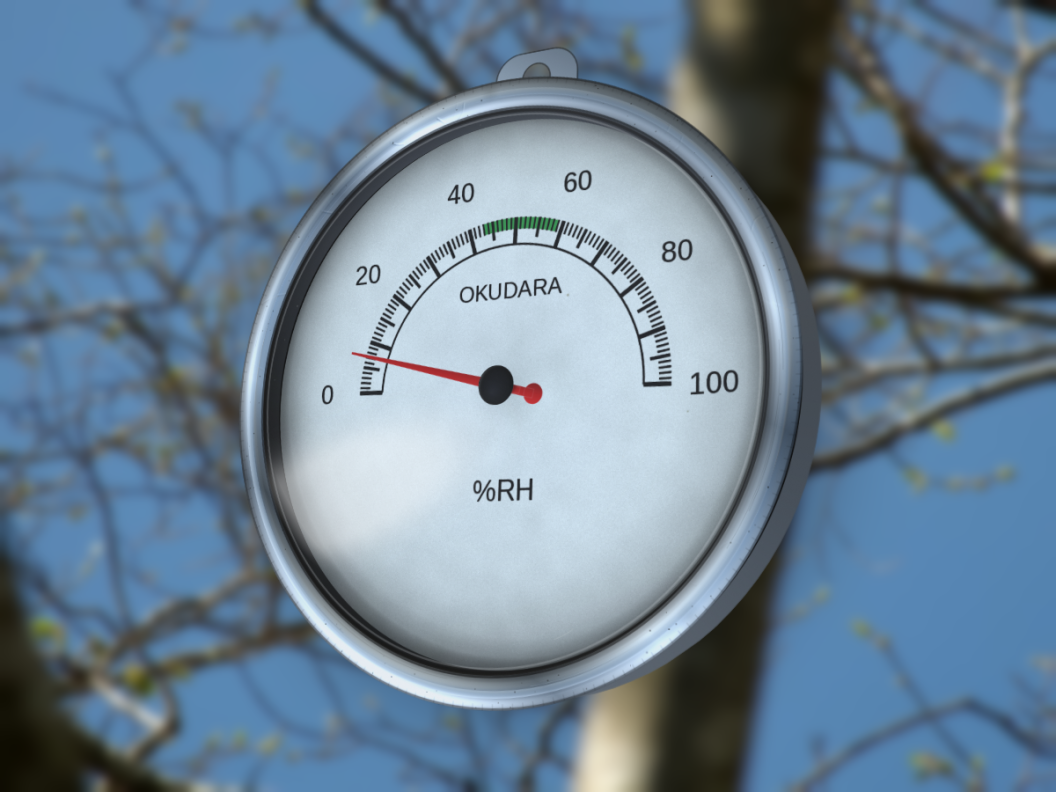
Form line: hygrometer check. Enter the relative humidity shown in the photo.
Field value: 7 %
